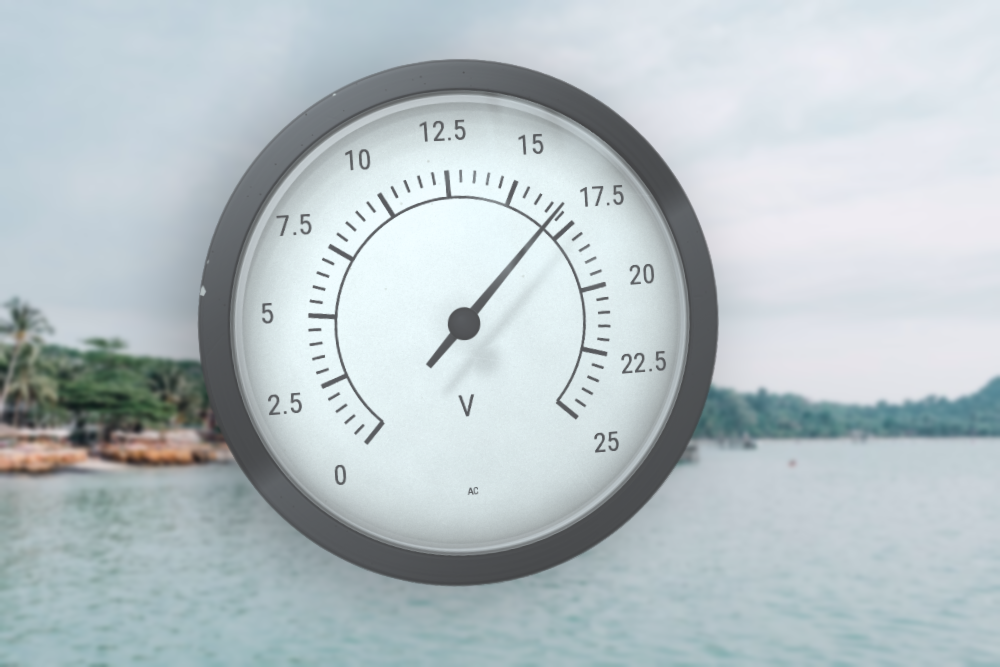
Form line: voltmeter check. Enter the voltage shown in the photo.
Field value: 16.75 V
